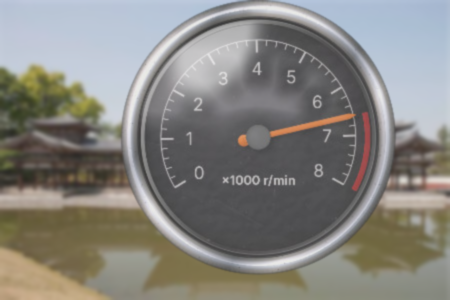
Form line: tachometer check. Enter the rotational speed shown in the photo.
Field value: 6600 rpm
